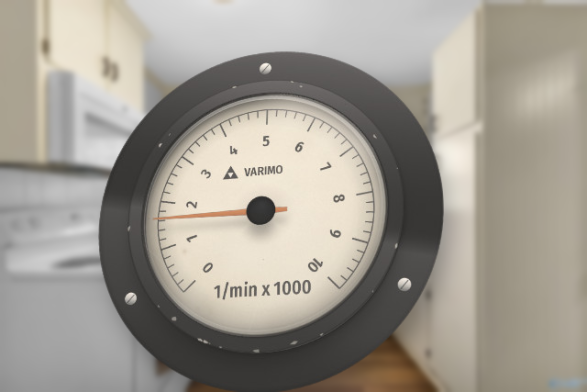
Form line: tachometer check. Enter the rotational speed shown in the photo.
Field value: 1600 rpm
